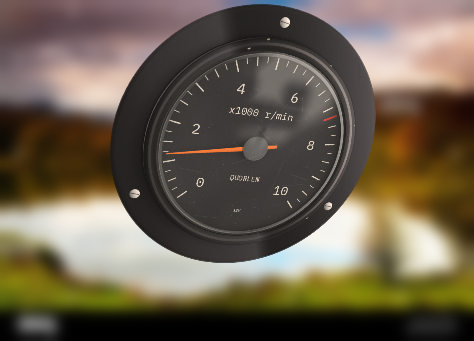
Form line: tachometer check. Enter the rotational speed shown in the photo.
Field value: 1250 rpm
